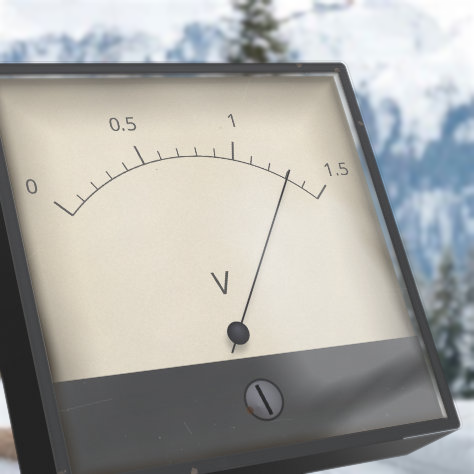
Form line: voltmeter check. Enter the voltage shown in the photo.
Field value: 1.3 V
